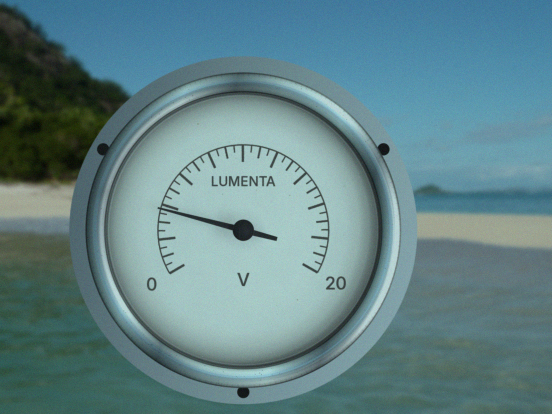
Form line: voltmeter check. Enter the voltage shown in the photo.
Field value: 3.75 V
